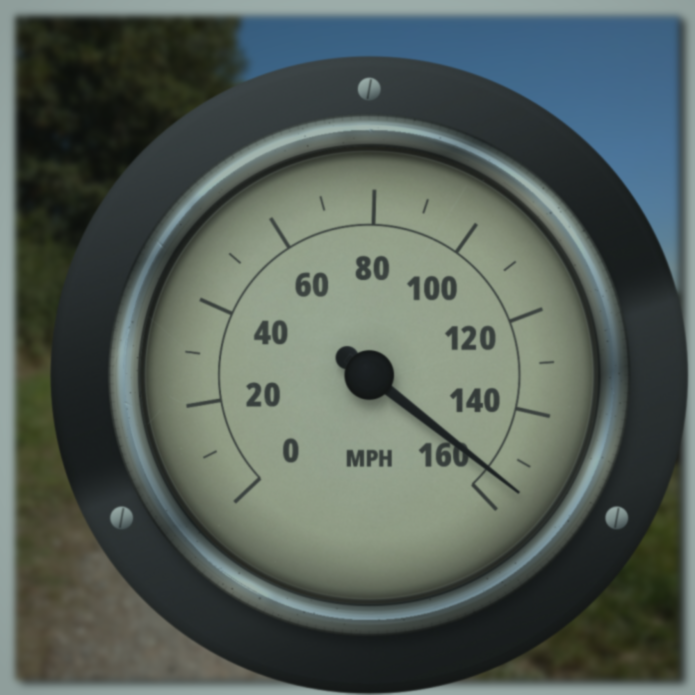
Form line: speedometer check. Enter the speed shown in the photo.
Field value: 155 mph
